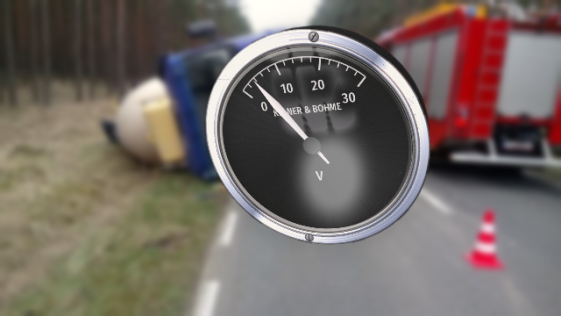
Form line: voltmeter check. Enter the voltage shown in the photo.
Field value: 4 V
